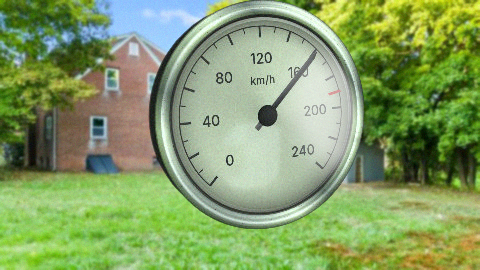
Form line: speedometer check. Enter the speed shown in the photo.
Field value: 160 km/h
